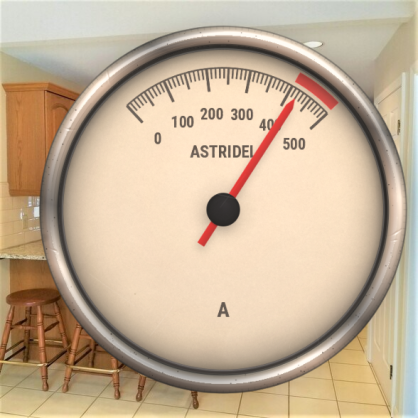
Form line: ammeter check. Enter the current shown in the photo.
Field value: 420 A
